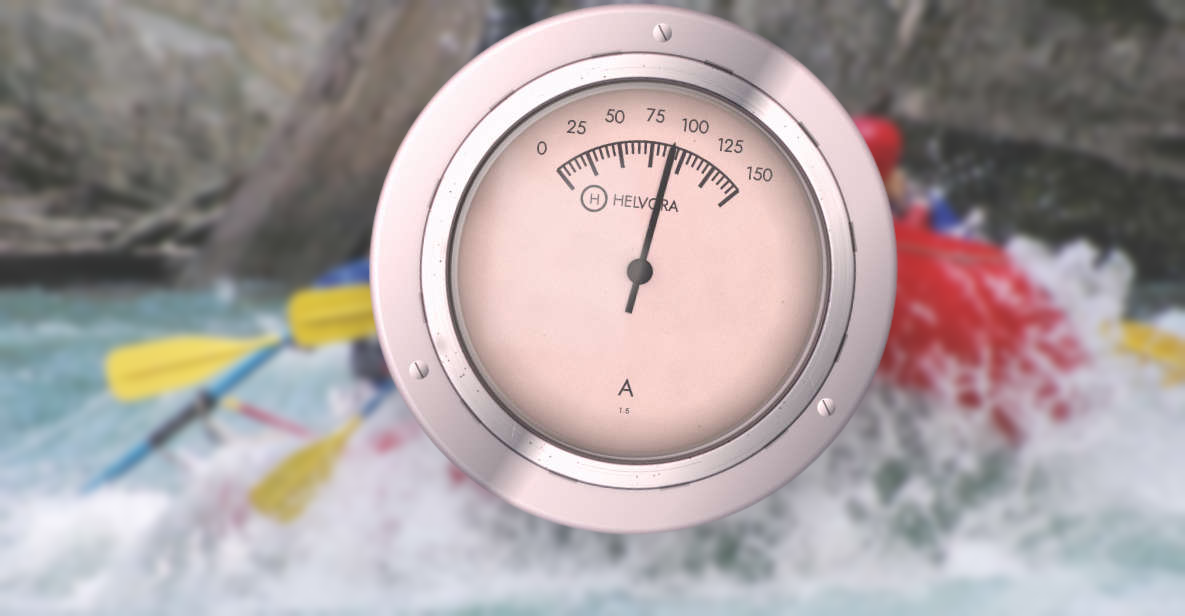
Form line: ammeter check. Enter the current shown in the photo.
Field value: 90 A
